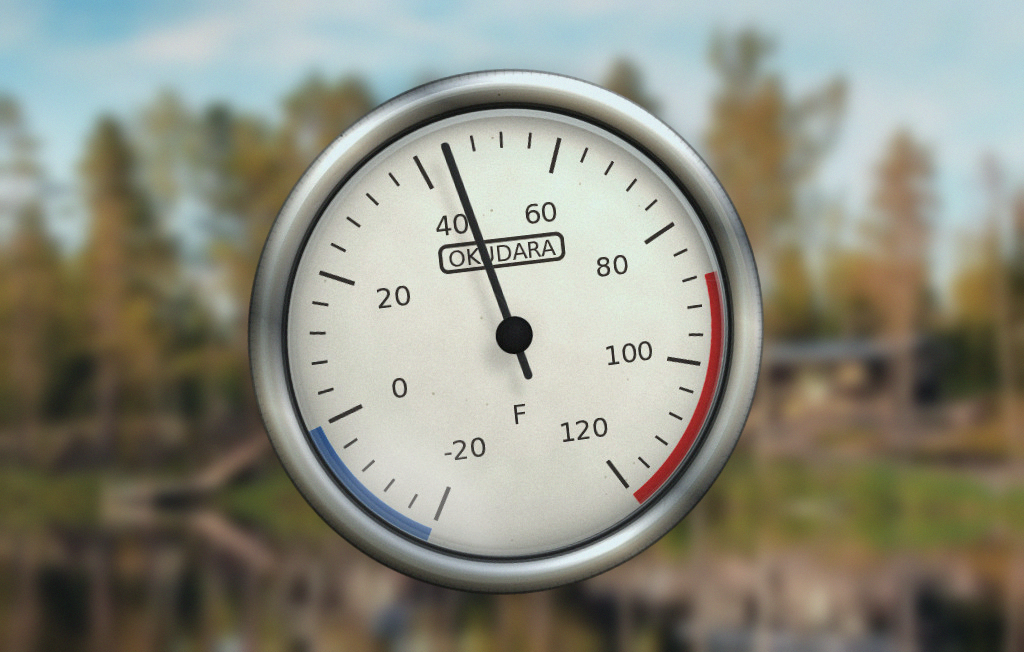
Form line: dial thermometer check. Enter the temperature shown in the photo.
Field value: 44 °F
